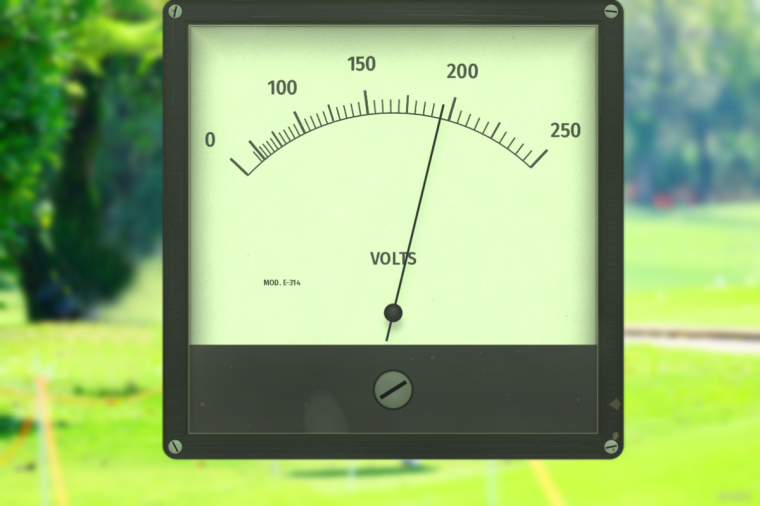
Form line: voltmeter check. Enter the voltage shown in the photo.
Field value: 195 V
